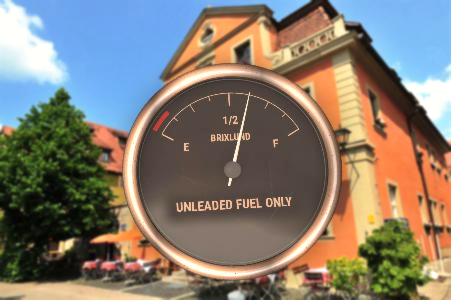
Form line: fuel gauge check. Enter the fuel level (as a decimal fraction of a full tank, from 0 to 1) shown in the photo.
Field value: 0.625
